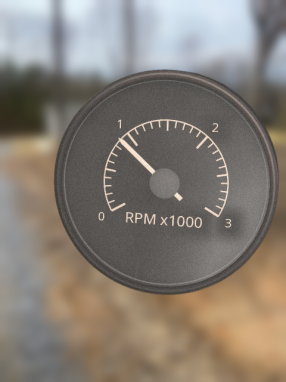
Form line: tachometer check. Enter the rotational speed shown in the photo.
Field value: 900 rpm
